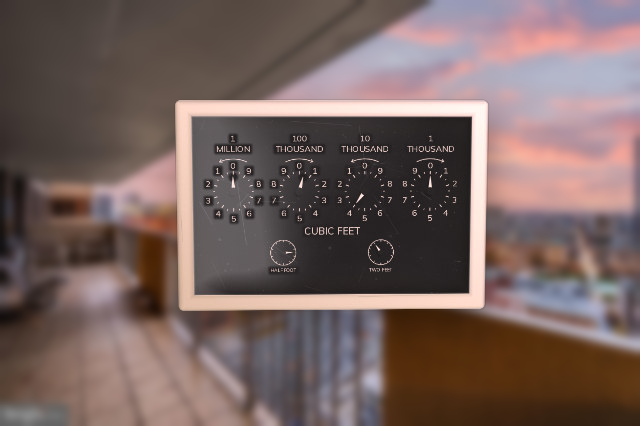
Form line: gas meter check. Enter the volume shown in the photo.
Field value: 4000 ft³
